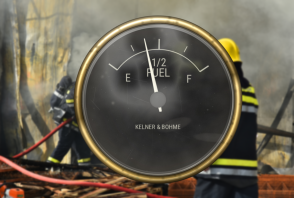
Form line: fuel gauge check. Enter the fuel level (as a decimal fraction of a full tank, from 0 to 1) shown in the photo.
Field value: 0.375
